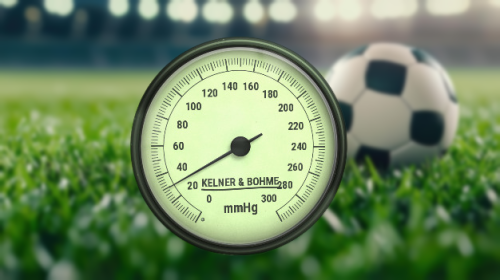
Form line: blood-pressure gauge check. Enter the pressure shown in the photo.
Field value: 30 mmHg
